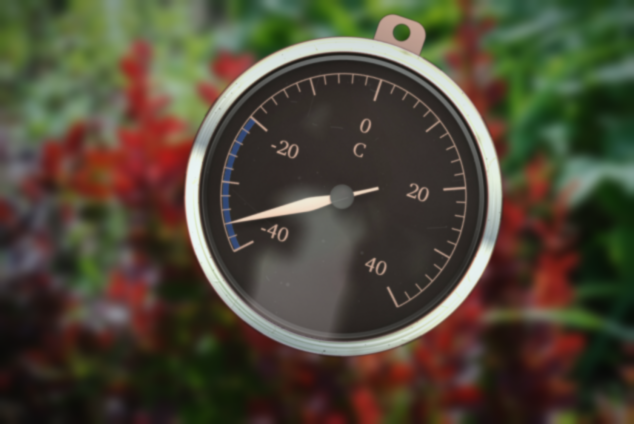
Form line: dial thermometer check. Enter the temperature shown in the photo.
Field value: -36 °C
